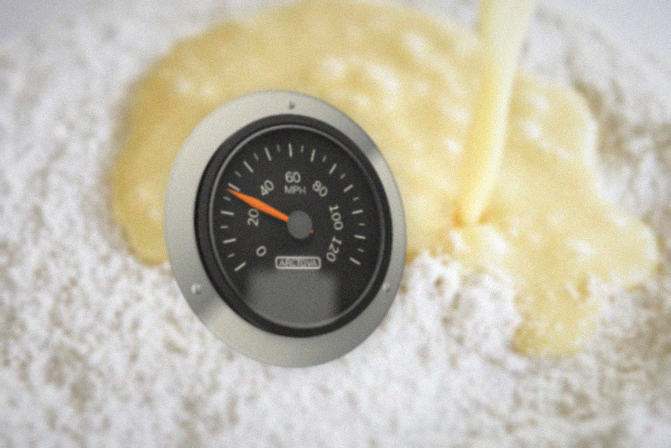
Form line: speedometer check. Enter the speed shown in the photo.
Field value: 27.5 mph
